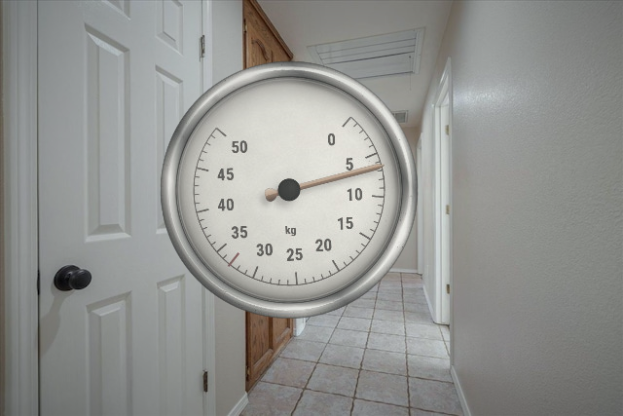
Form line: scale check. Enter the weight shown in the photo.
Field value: 6.5 kg
